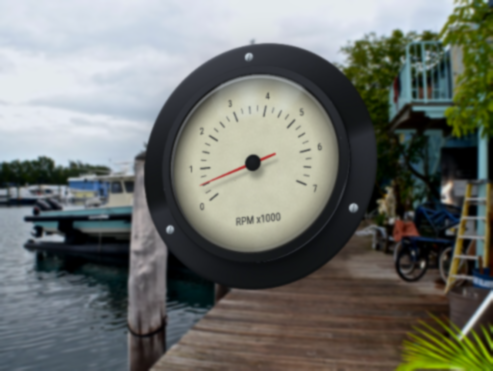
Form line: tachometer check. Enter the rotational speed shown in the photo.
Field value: 500 rpm
